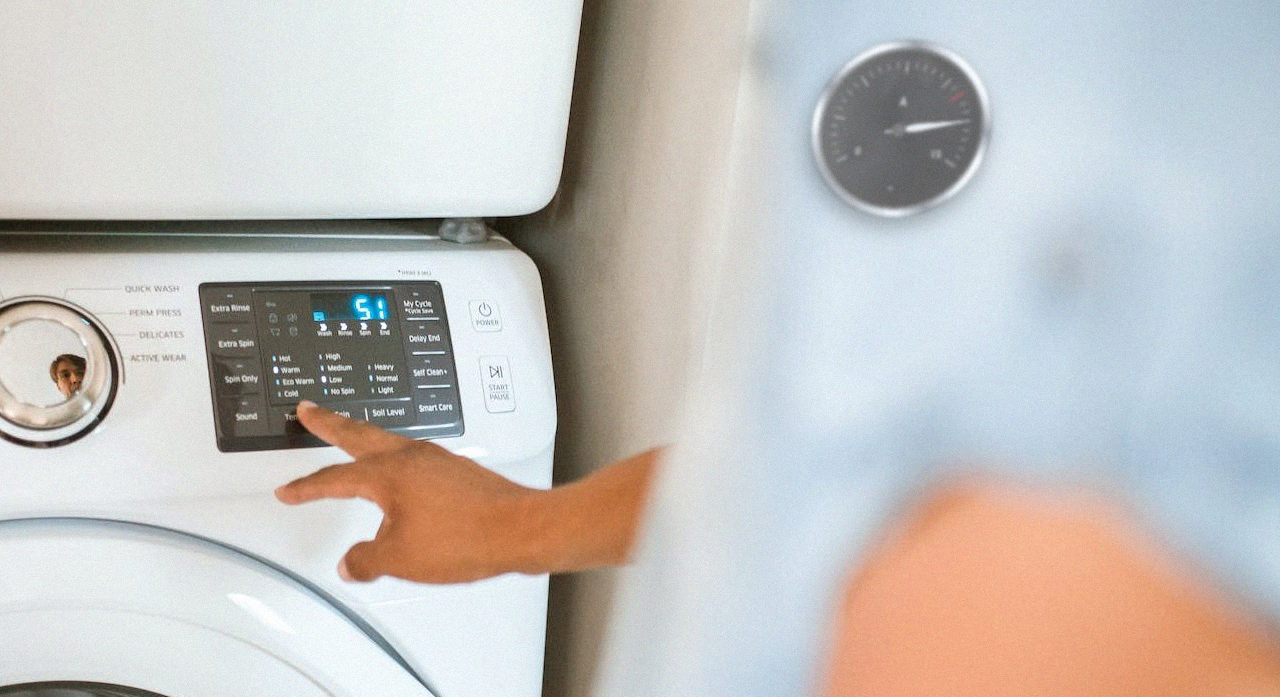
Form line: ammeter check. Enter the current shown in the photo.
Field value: 12.5 A
